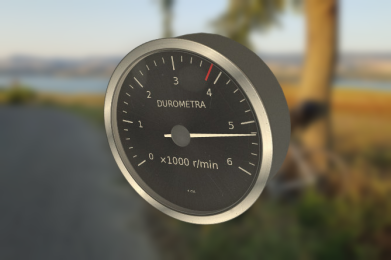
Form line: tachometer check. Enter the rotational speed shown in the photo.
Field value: 5200 rpm
